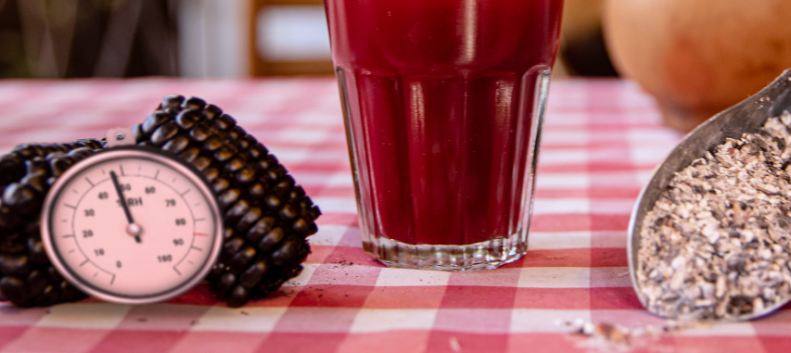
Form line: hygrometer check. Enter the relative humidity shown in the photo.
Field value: 47.5 %
